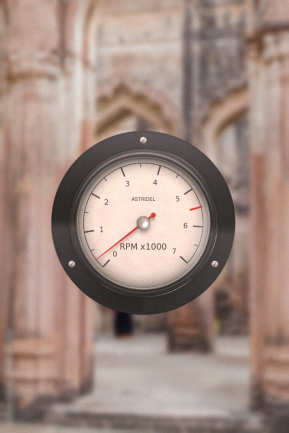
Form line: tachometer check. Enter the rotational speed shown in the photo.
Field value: 250 rpm
